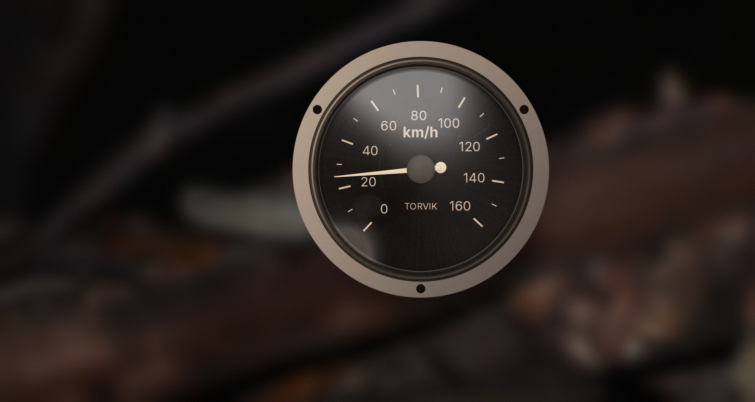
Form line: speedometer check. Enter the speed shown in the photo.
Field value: 25 km/h
